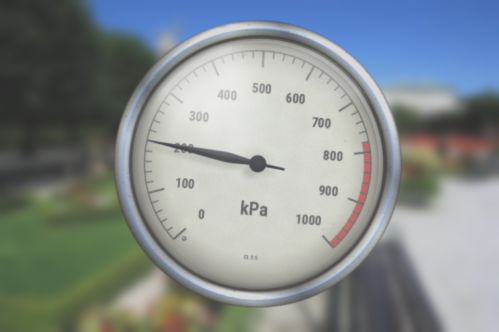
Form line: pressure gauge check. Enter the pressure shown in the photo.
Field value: 200 kPa
